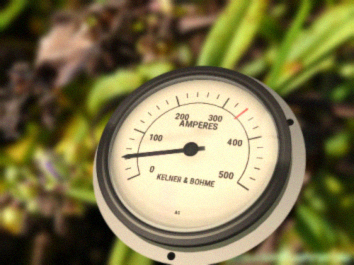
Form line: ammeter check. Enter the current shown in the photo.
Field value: 40 A
